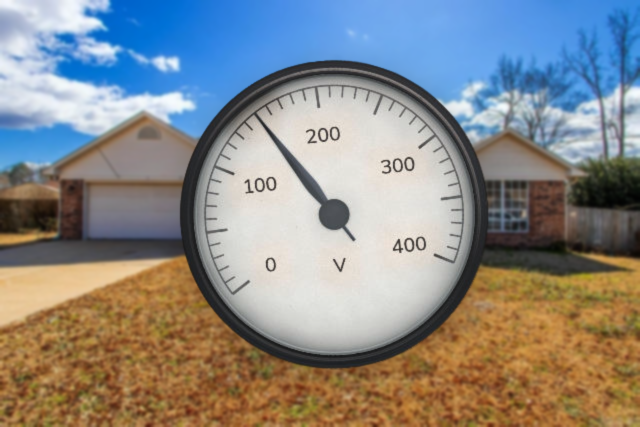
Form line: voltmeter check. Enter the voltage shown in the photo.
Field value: 150 V
